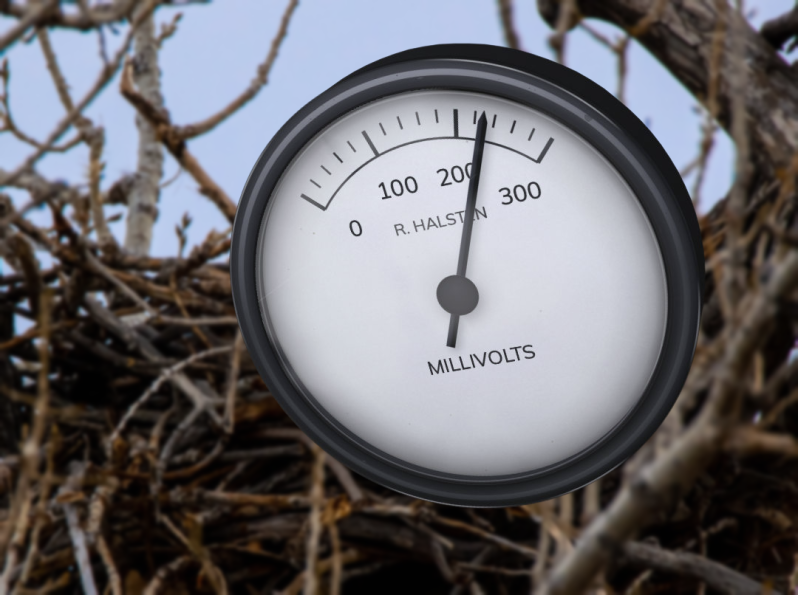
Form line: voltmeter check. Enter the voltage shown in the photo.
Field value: 230 mV
